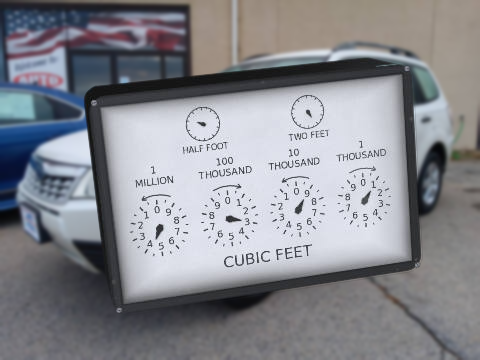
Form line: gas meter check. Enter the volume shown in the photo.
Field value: 429100 ft³
